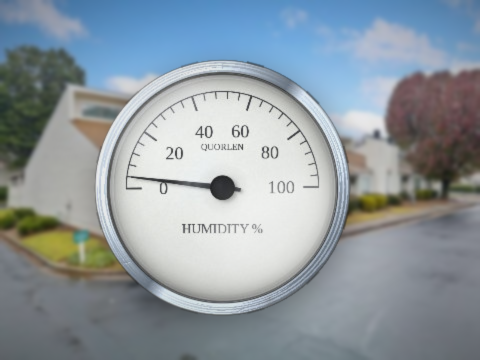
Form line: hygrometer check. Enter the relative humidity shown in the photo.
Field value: 4 %
